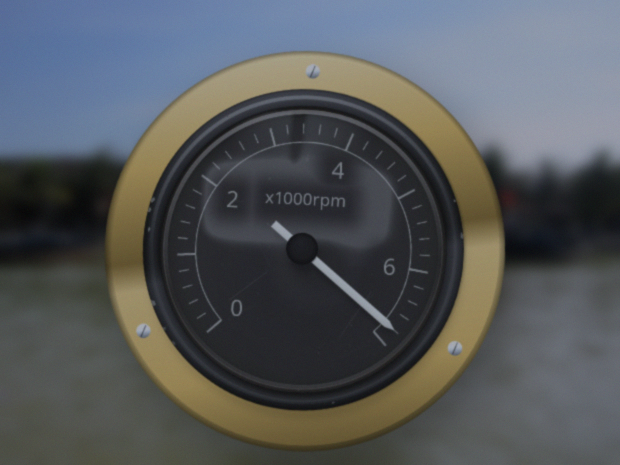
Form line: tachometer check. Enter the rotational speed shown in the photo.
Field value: 6800 rpm
